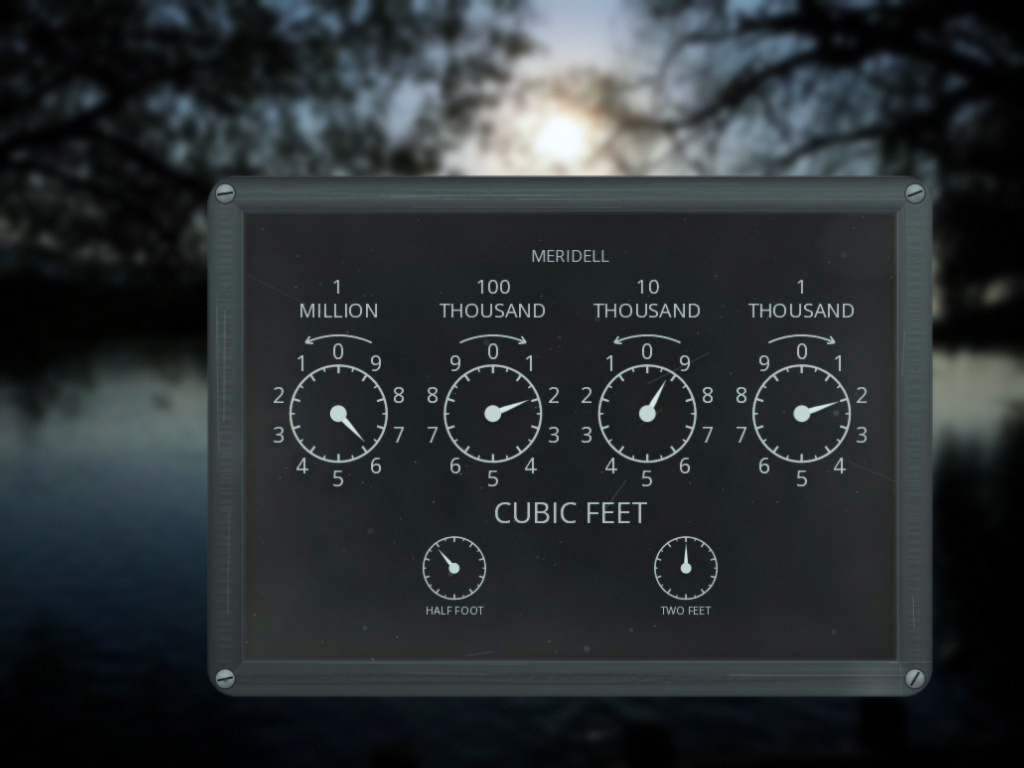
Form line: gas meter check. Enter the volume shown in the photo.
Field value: 619200 ft³
